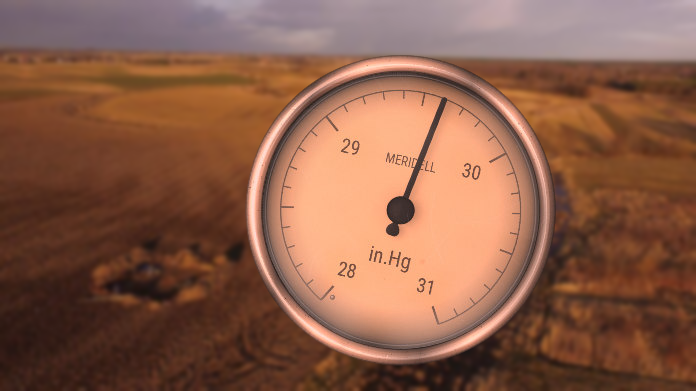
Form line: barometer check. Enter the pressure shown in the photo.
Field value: 29.6 inHg
